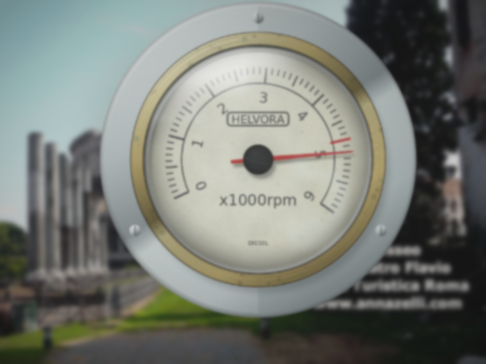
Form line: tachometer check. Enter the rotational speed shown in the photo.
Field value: 5000 rpm
